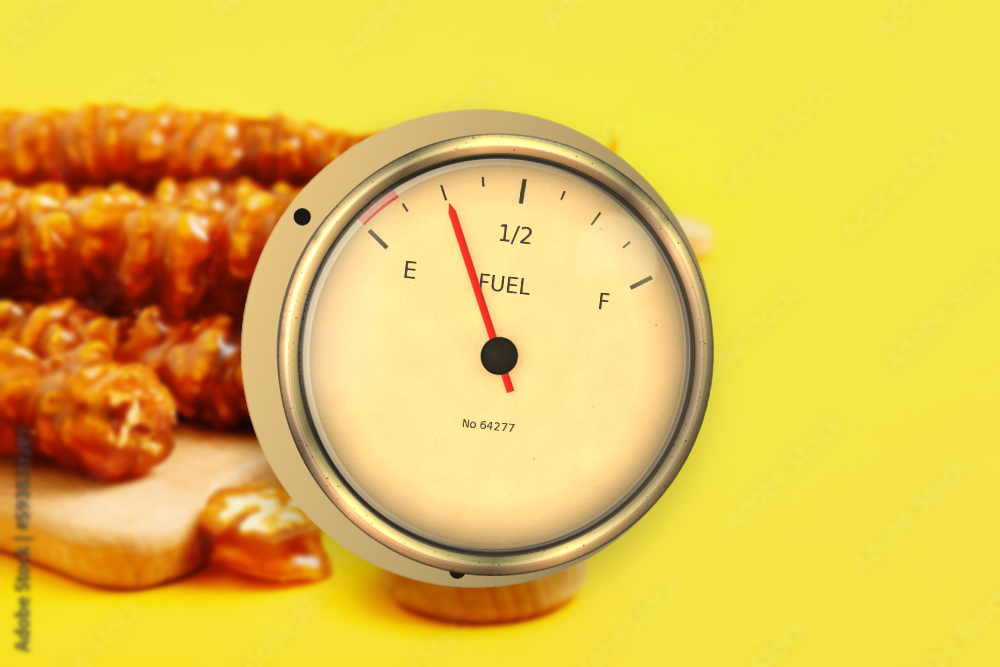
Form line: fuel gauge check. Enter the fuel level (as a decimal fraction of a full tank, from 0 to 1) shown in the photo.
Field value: 0.25
